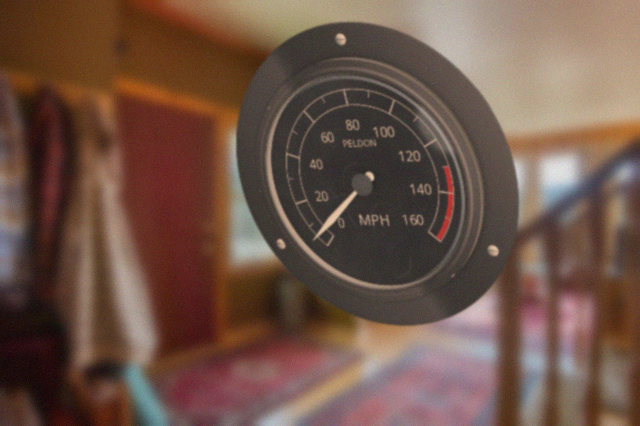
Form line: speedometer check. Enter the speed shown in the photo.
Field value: 5 mph
